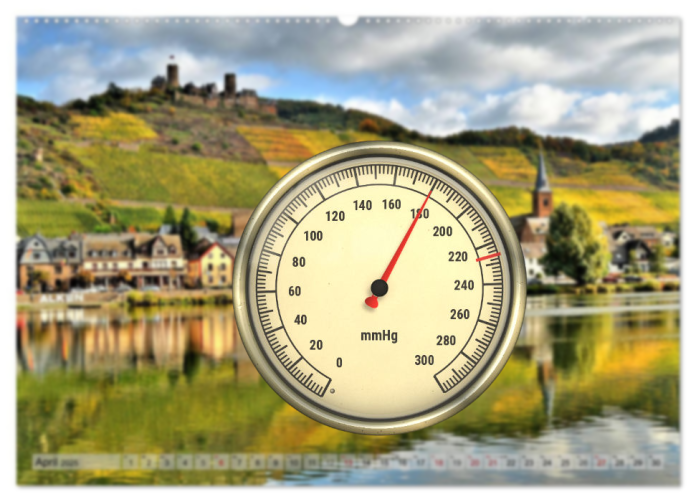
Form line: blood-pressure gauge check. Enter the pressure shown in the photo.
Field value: 180 mmHg
